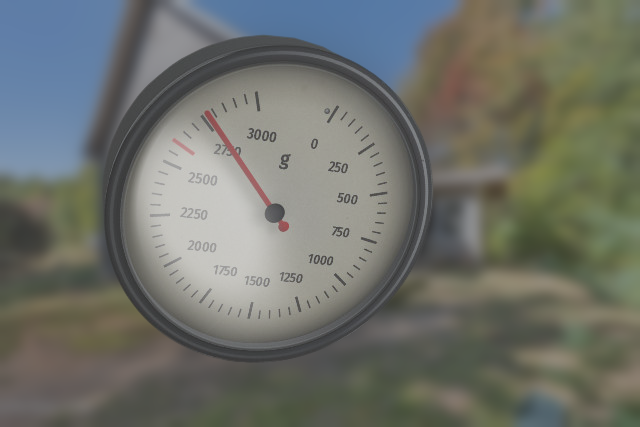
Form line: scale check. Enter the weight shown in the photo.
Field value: 2775 g
